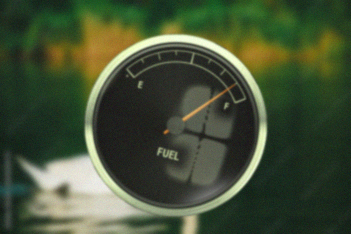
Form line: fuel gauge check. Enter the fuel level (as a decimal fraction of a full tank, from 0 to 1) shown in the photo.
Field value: 0.875
